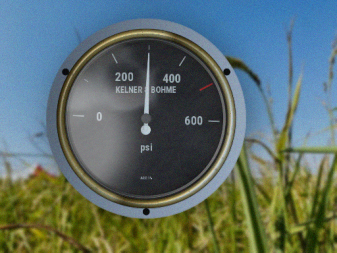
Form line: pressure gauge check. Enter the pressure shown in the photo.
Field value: 300 psi
